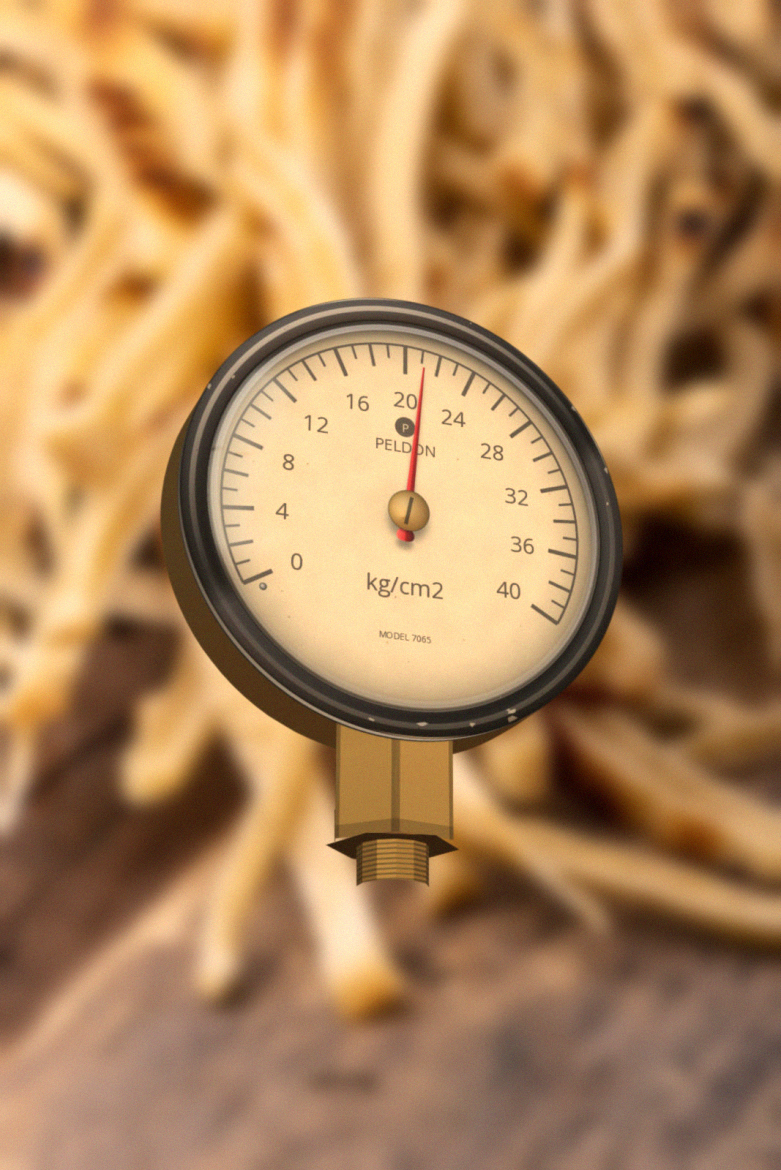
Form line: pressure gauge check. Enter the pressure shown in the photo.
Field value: 21 kg/cm²
